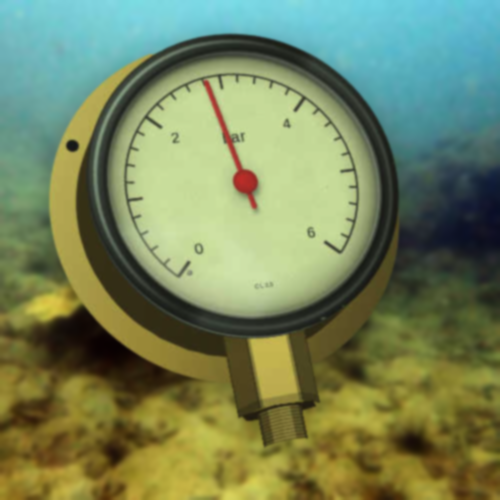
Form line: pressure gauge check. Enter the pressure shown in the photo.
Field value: 2.8 bar
